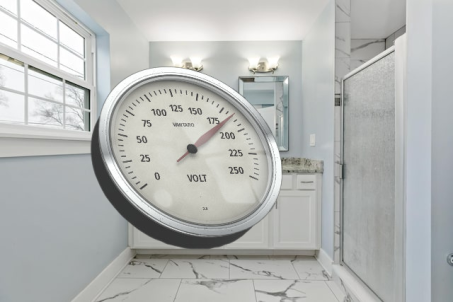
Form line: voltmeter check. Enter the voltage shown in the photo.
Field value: 185 V
